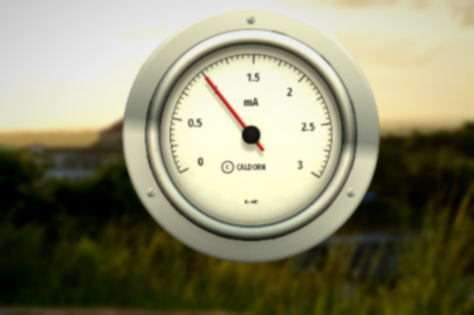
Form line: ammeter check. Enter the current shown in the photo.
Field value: 1 mA
